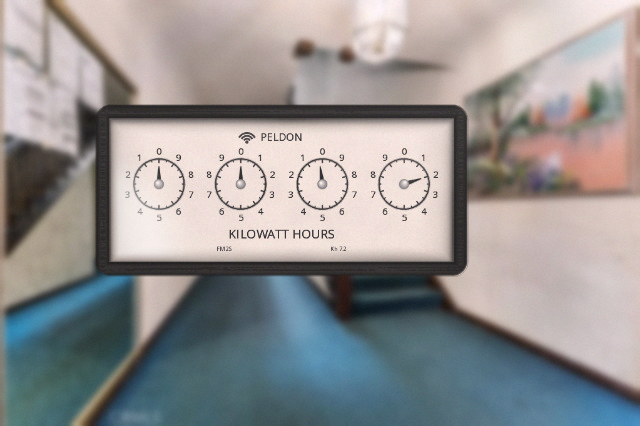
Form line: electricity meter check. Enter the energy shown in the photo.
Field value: 2 kWh
